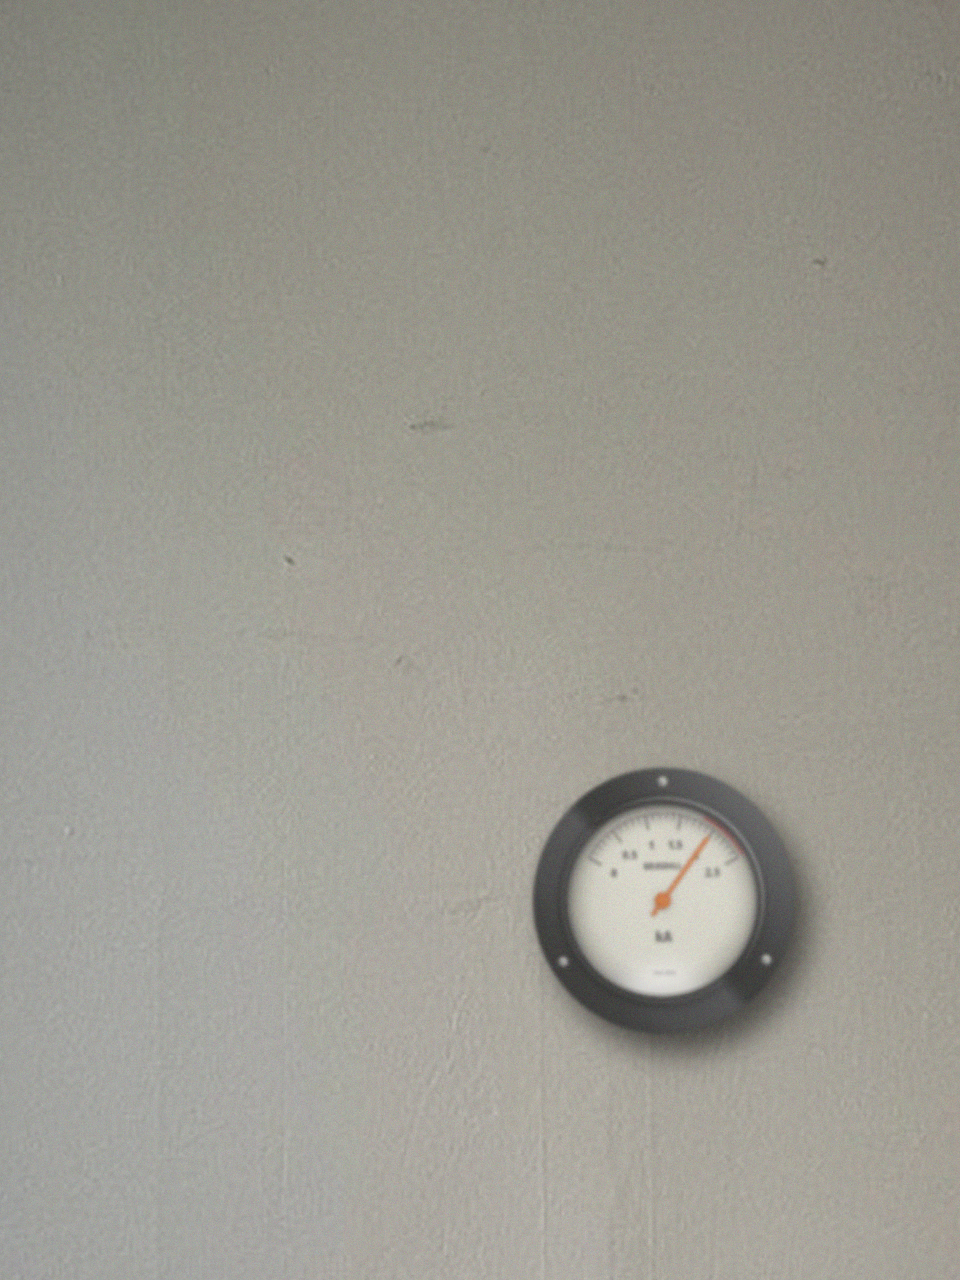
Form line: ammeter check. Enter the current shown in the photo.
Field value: 2 kA
